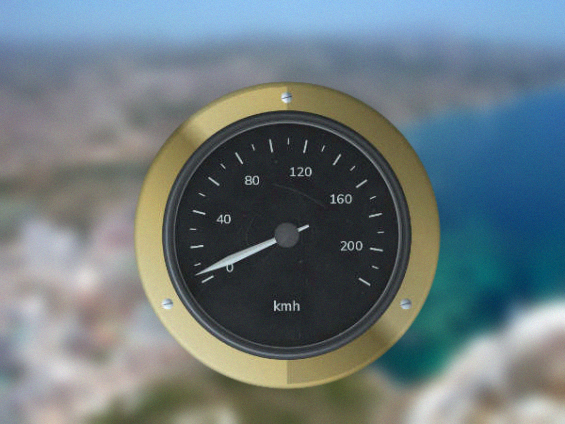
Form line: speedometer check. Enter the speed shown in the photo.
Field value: 5 km/h
